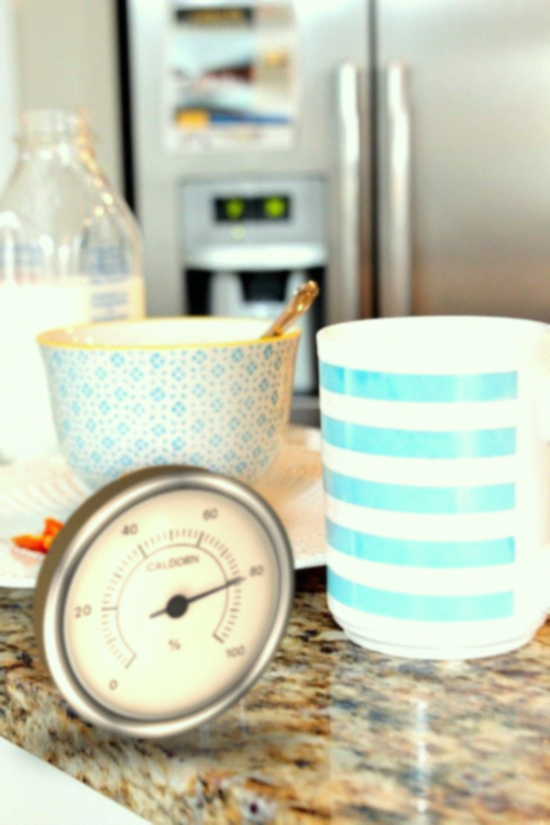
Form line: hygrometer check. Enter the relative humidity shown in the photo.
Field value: 80 %
